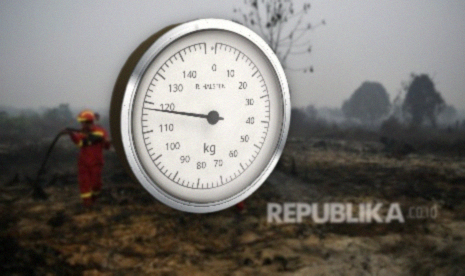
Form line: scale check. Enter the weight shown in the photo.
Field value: 118 kg
